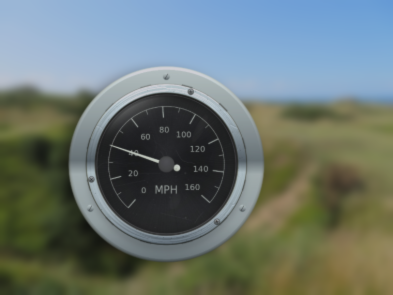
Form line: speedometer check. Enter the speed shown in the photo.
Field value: 40 mph
